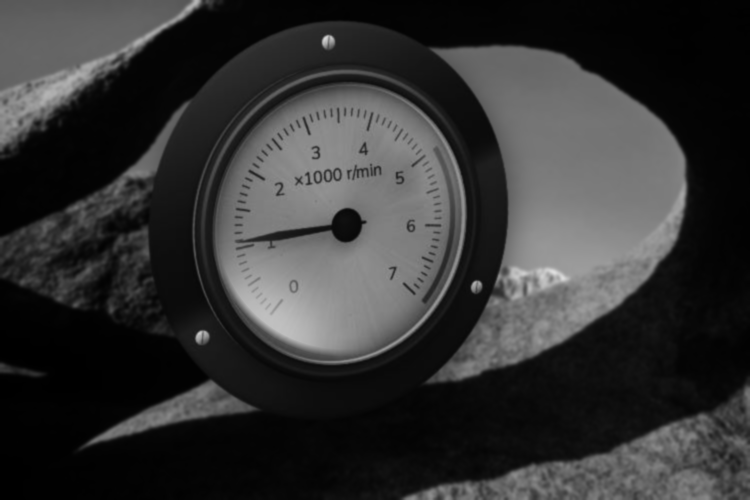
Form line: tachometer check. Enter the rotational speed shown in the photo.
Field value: 1100 rpm
